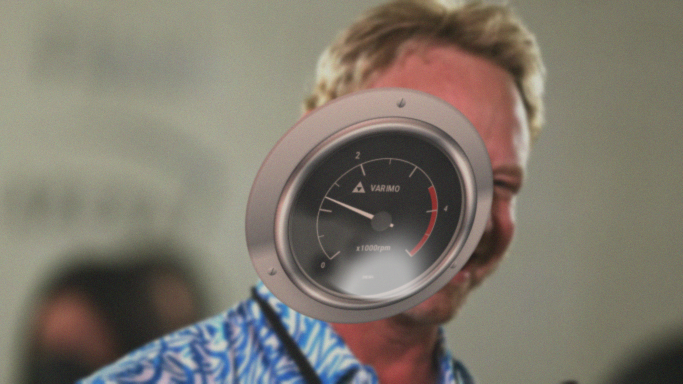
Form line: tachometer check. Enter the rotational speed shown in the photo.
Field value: 1250 rpm
